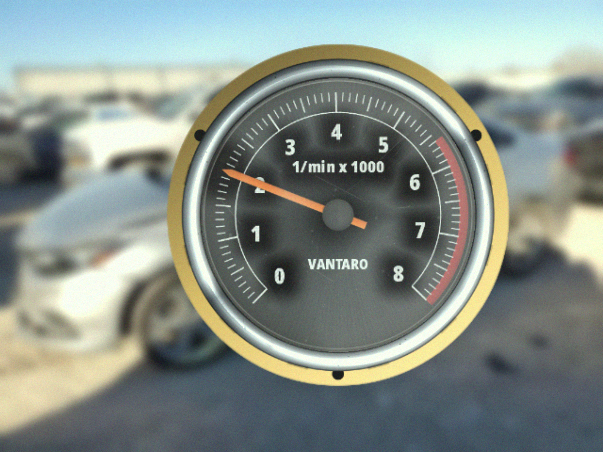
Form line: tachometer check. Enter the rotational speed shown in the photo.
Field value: 2000 rpm
